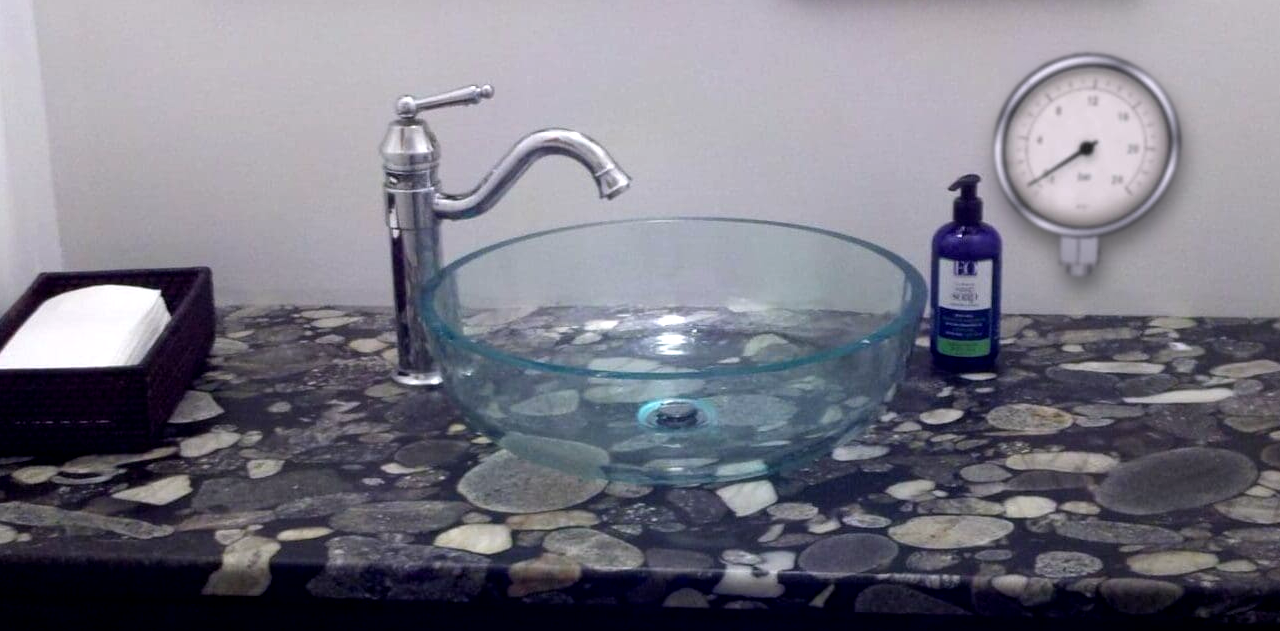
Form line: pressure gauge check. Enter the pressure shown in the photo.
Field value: 0 bar
